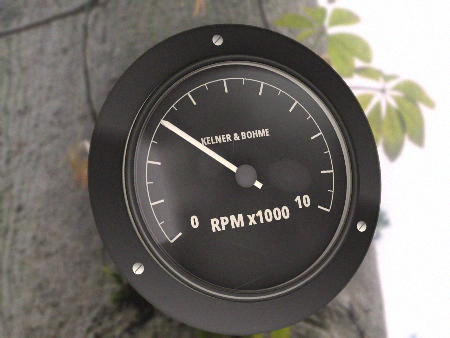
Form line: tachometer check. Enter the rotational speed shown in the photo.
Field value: 3000 rpm
